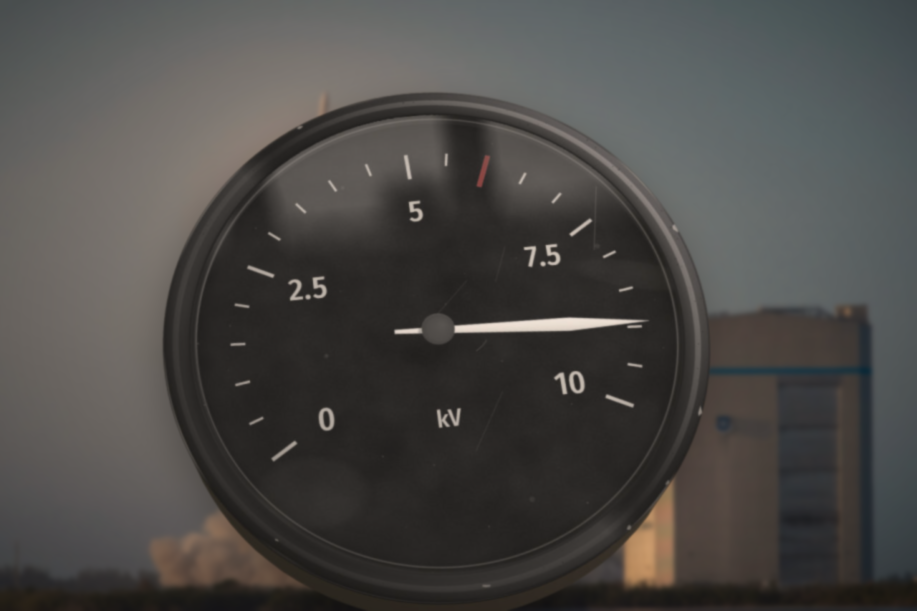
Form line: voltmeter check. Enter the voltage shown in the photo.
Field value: 9 kV
